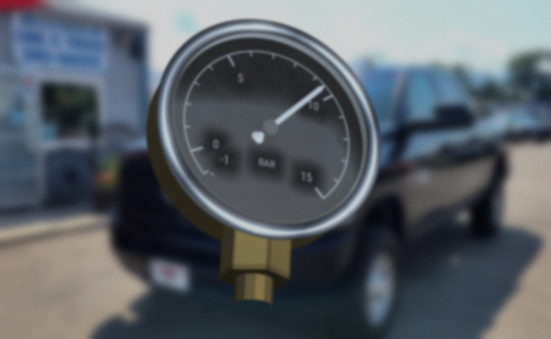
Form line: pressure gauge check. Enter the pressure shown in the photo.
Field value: 9.5 bar
